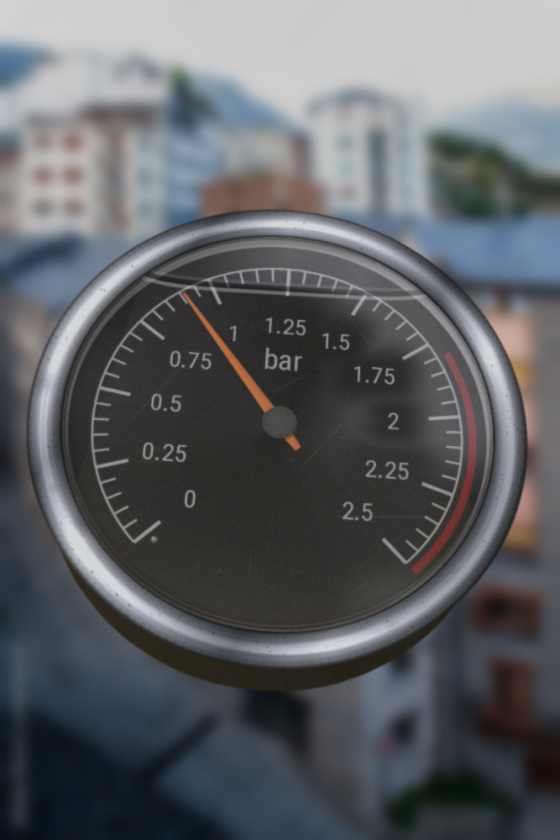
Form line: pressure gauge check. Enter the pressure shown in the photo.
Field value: 0.9 bar
